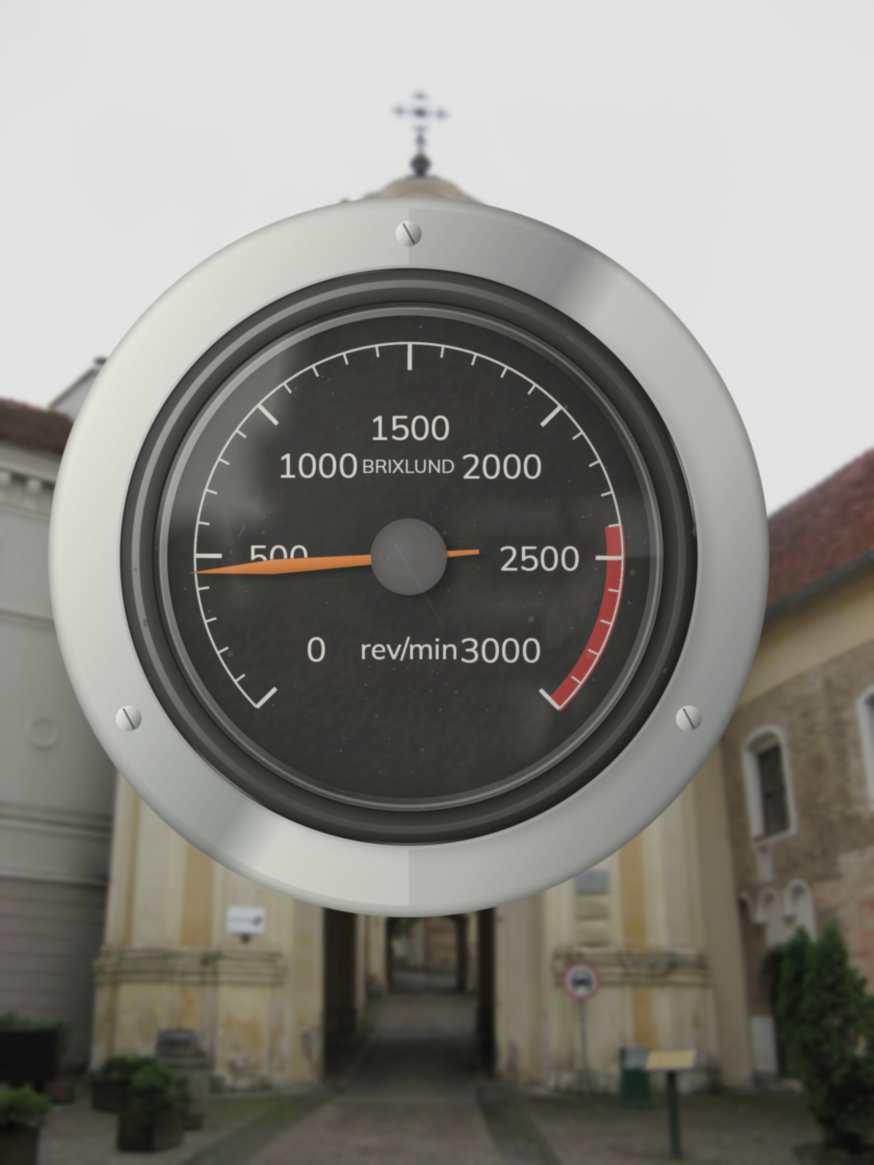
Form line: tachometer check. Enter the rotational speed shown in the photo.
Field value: 450 rpm
